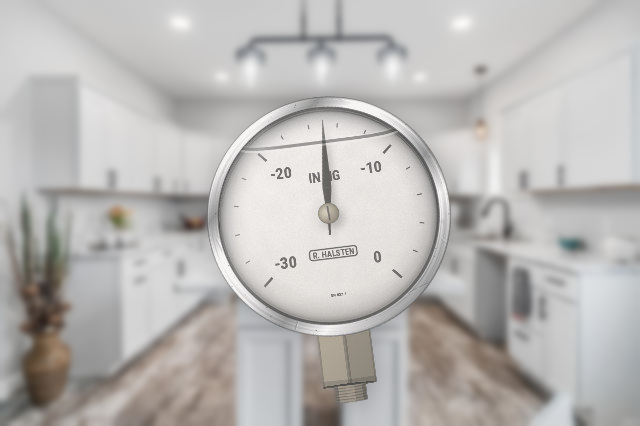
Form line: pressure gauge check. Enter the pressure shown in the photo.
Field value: -15 inHg
